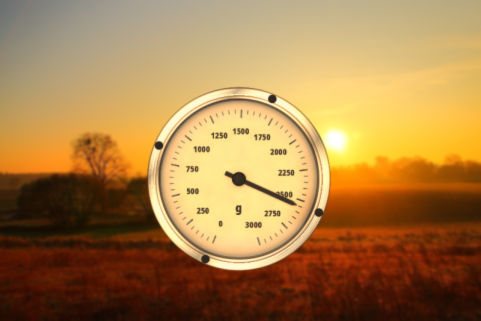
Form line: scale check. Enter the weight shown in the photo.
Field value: 2550 g
